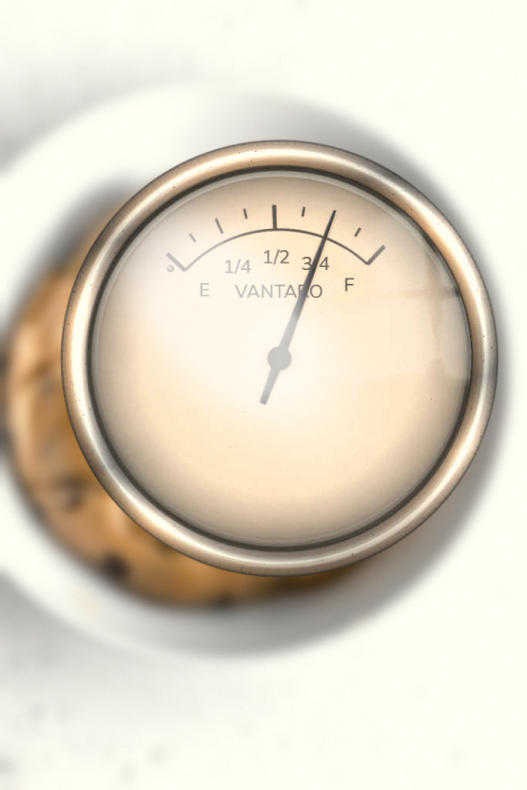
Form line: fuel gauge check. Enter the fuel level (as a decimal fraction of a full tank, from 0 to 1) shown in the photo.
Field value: 0.75
